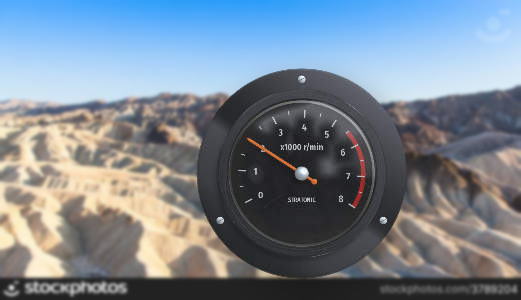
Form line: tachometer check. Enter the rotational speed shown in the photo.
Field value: 2000 rpm
